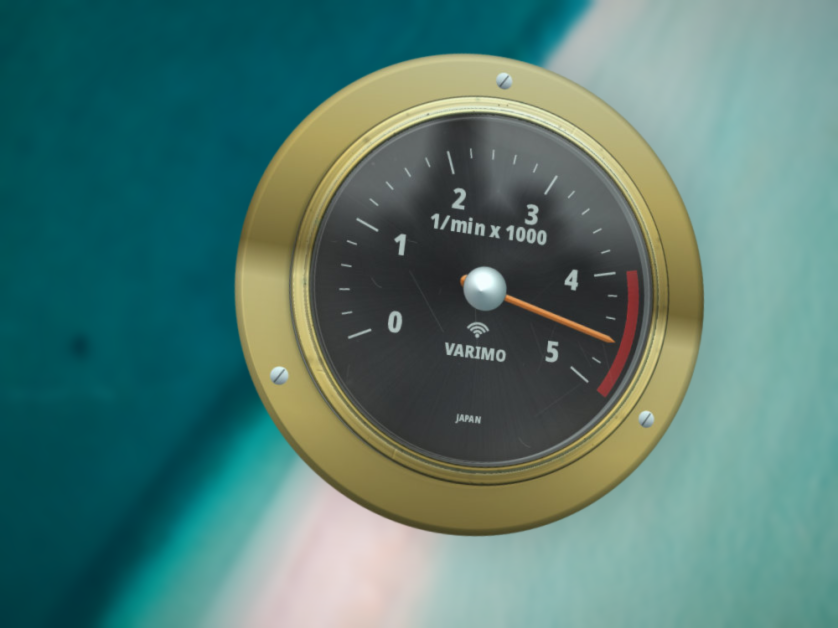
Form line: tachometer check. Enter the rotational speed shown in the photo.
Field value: 4600 rpm
